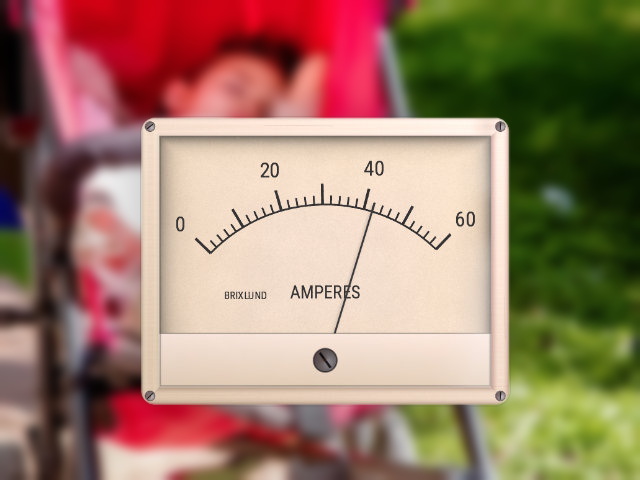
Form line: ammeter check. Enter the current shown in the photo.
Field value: 42 A
